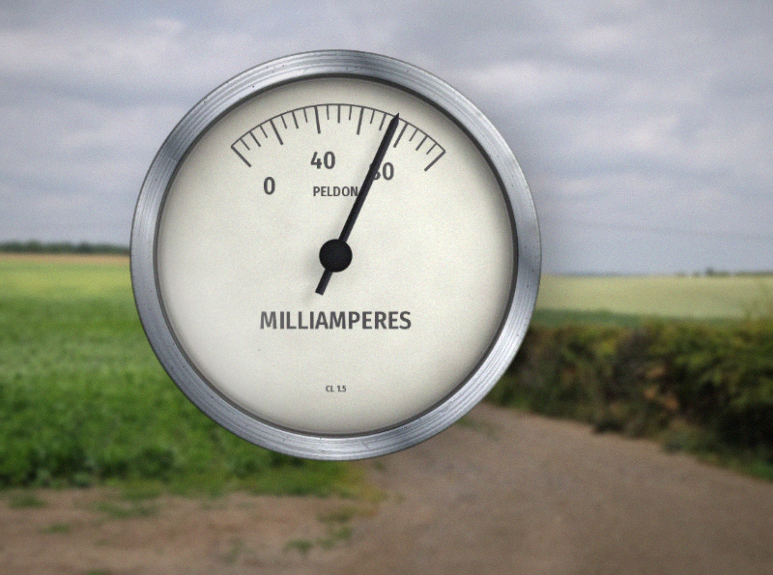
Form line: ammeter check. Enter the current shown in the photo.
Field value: 75 mA
